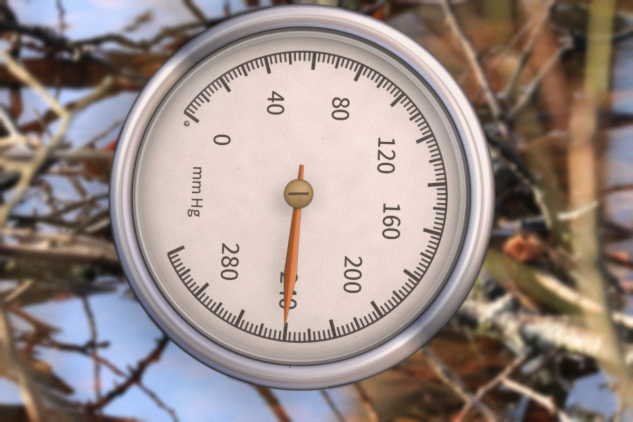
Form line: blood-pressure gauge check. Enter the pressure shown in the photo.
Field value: 240 mmHg
